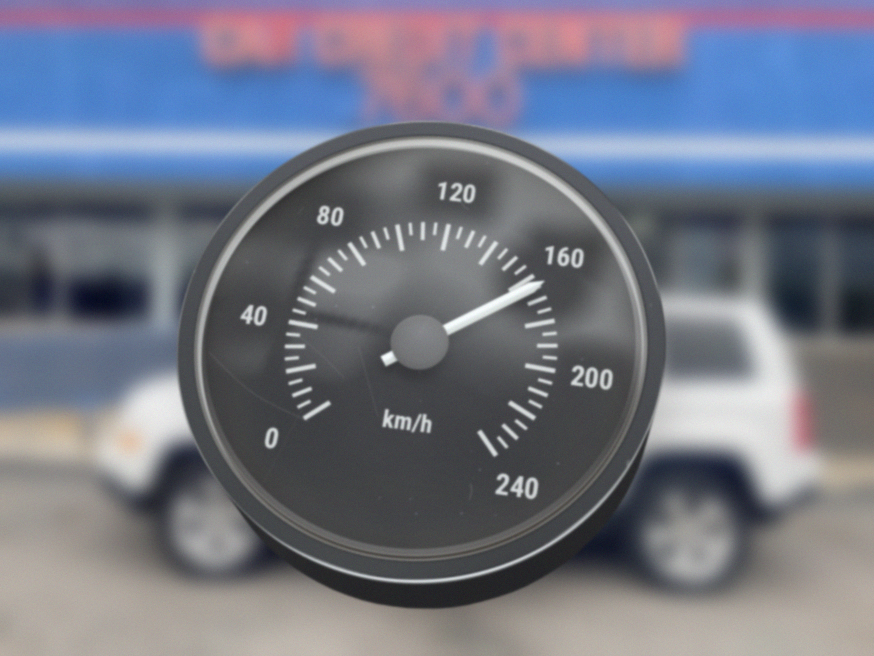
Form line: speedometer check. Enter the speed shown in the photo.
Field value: 165 km/h
